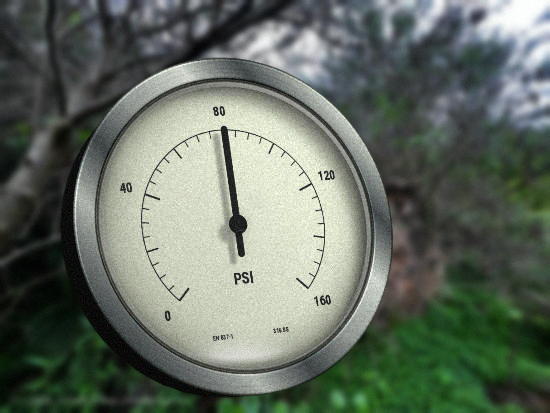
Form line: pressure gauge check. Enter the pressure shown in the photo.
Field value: 80 psi
